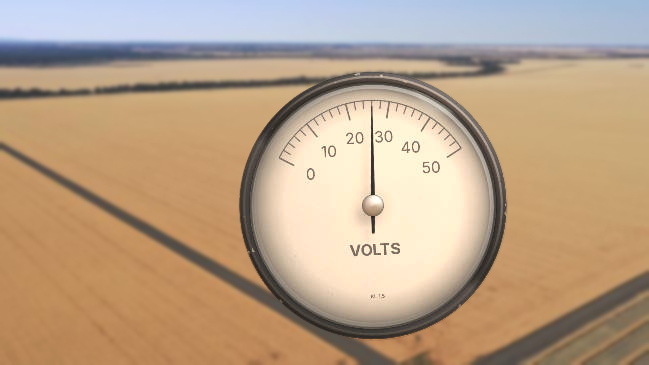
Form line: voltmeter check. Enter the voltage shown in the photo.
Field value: 26 V
